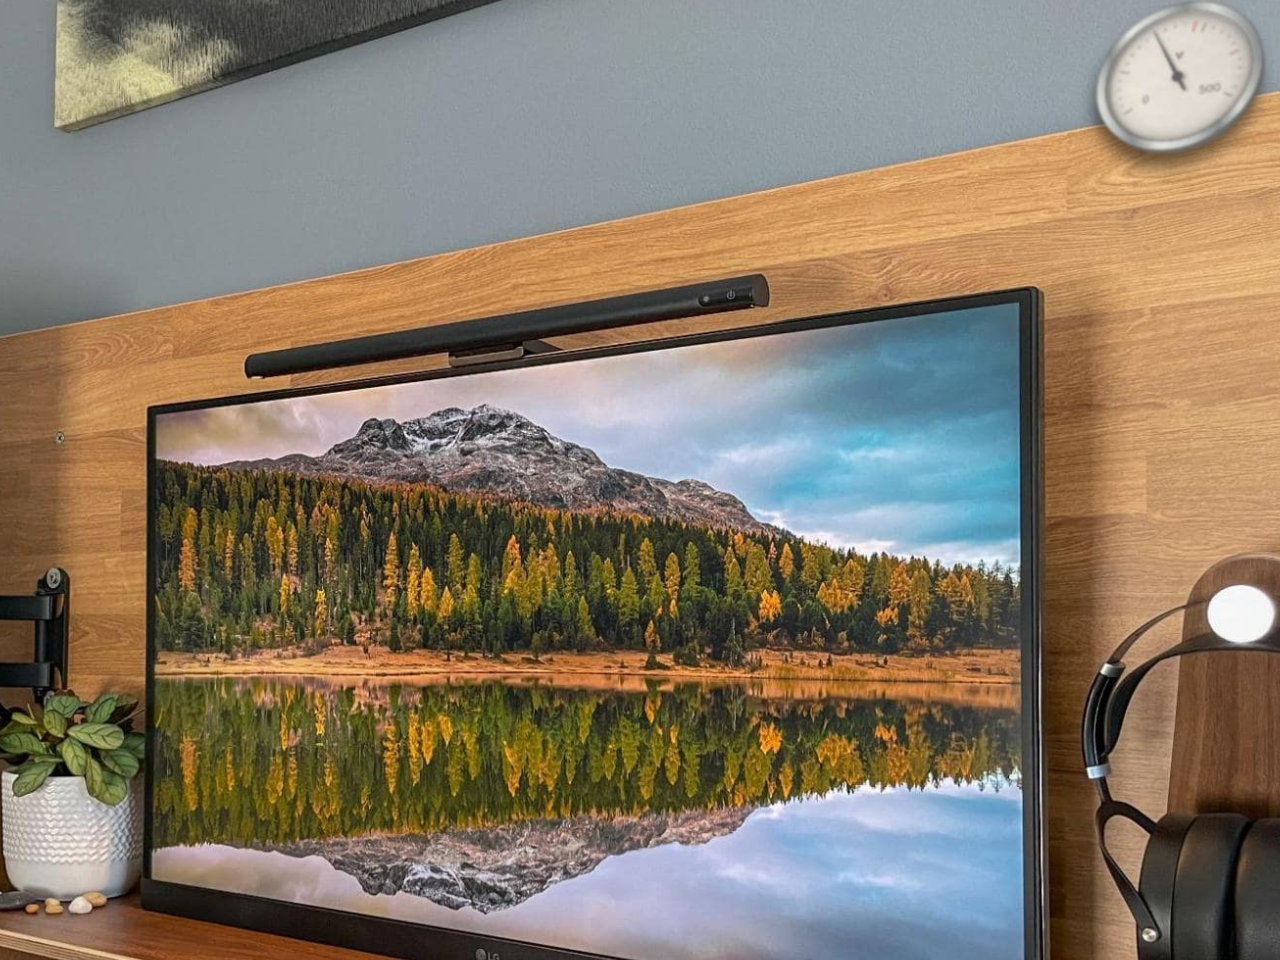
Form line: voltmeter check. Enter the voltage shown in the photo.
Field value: 200 V
